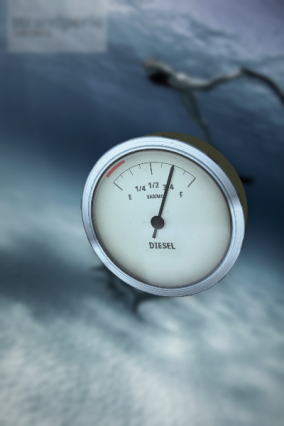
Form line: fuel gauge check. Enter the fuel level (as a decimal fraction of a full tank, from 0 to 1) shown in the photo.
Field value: 0.75
